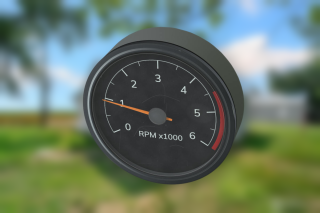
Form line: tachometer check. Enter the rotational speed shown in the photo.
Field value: 1000 rpm
